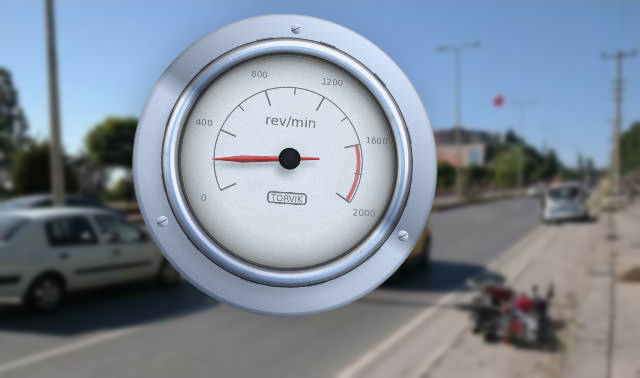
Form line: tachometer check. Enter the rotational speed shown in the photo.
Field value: 200 rpm
